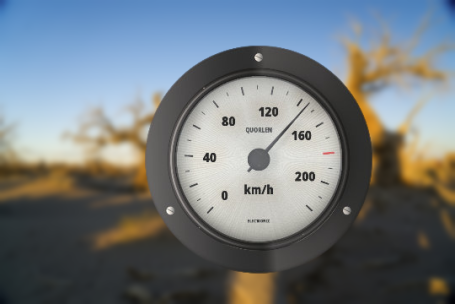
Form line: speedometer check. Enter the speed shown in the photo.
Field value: 145 km/h
